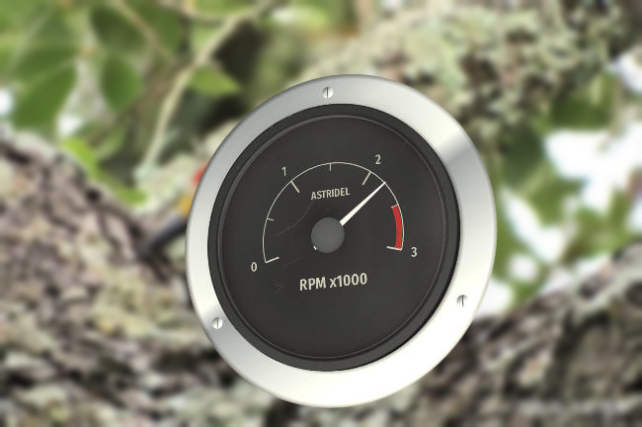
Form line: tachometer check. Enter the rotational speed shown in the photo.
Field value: 2250 rpm
